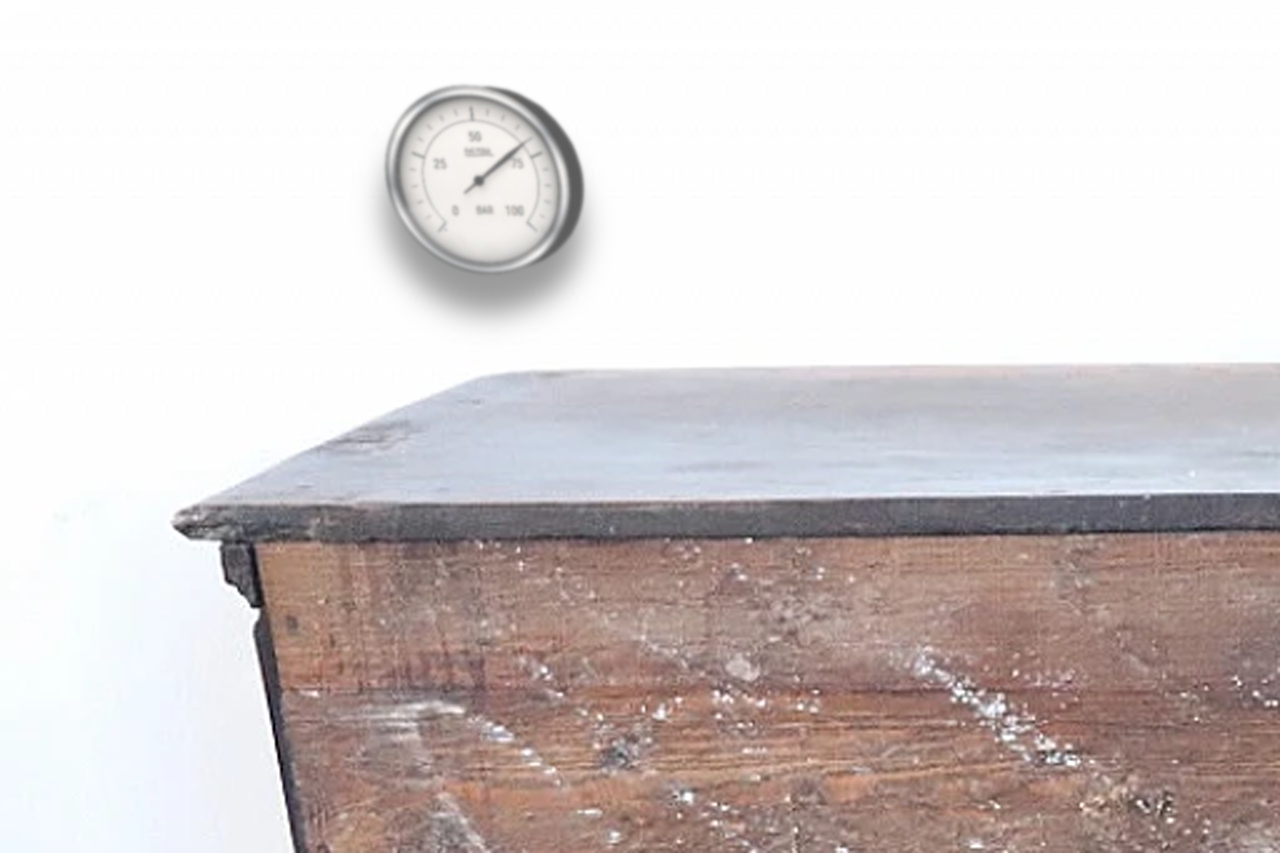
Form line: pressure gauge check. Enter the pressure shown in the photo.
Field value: 70 bar
